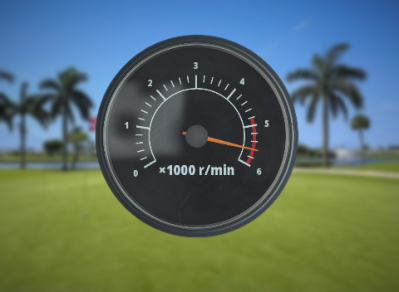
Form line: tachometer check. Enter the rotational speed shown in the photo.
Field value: 5600 rpm
